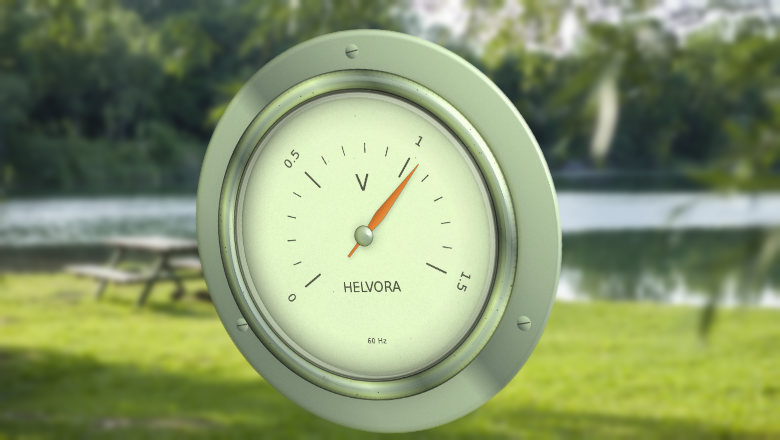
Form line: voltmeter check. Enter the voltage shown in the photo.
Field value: 1.05 V
